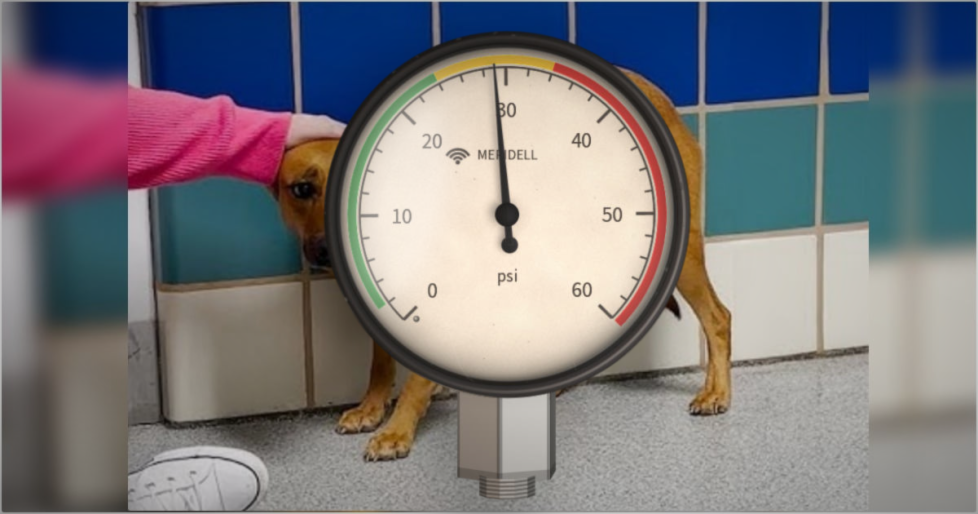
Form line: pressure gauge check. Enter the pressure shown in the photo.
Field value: 29 psi
